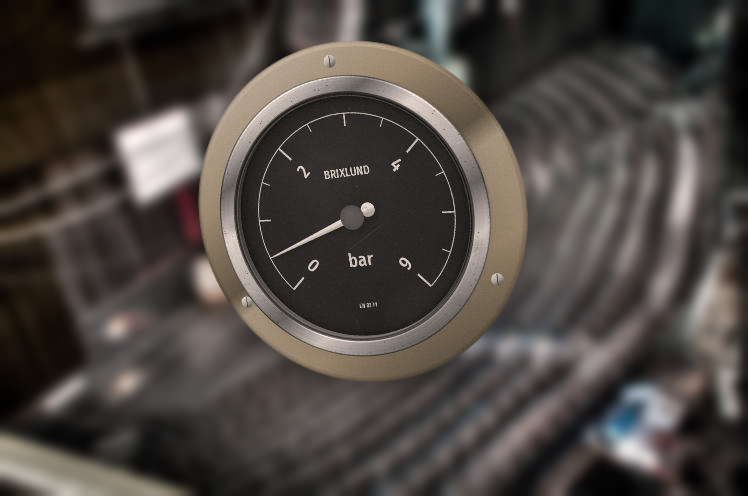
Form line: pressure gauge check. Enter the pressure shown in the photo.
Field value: 0.5 bar
